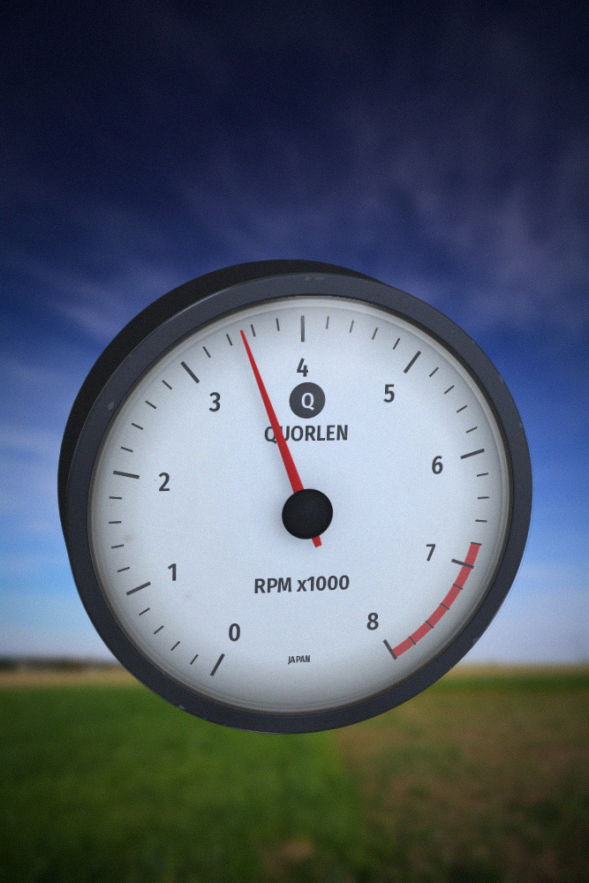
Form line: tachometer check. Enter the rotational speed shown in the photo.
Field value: 3500 rpm
